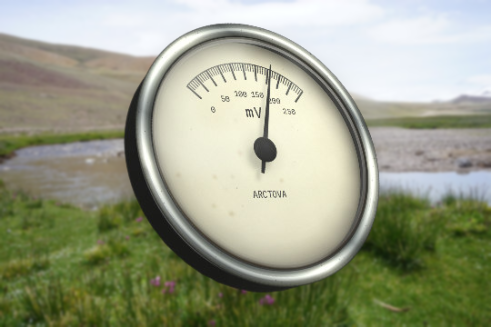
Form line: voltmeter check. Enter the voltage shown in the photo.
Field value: 175 mV
